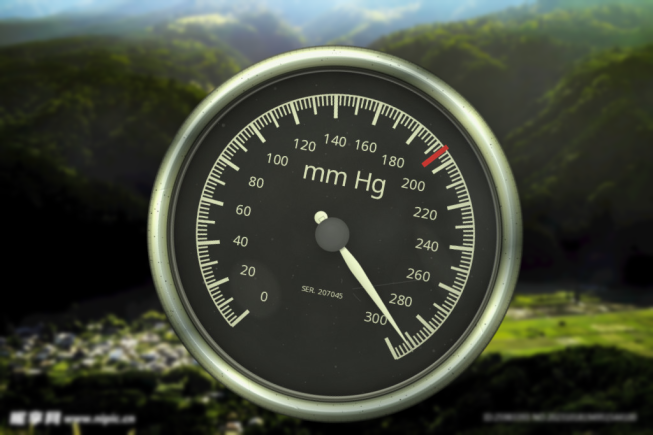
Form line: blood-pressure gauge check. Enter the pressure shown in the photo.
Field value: 292 mmHg
